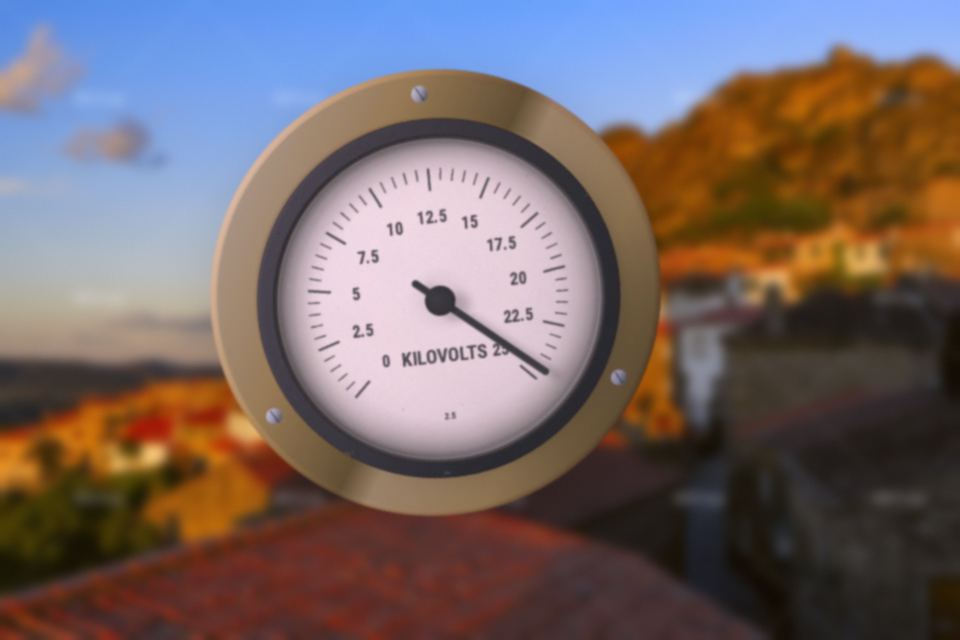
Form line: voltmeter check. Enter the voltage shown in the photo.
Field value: 24.5 kV
